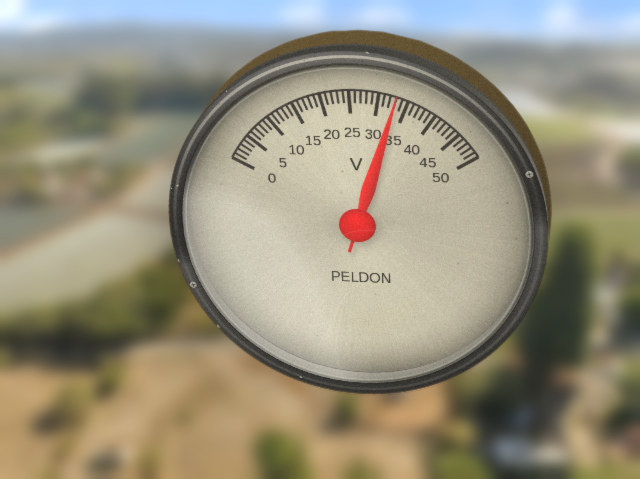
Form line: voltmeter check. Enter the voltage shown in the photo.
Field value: 33 V
